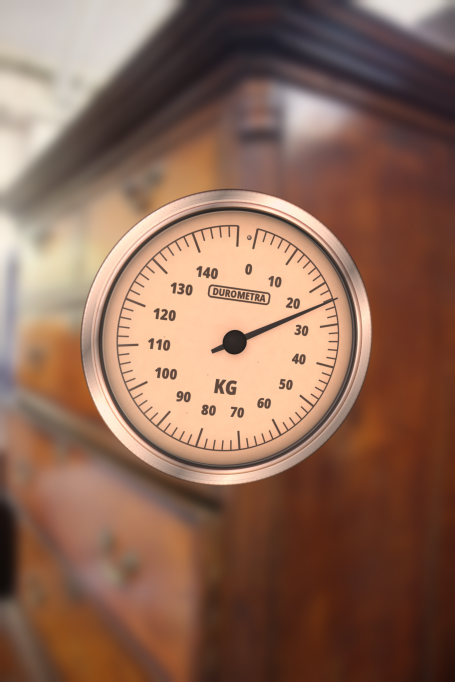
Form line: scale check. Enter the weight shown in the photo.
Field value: 24 kg
